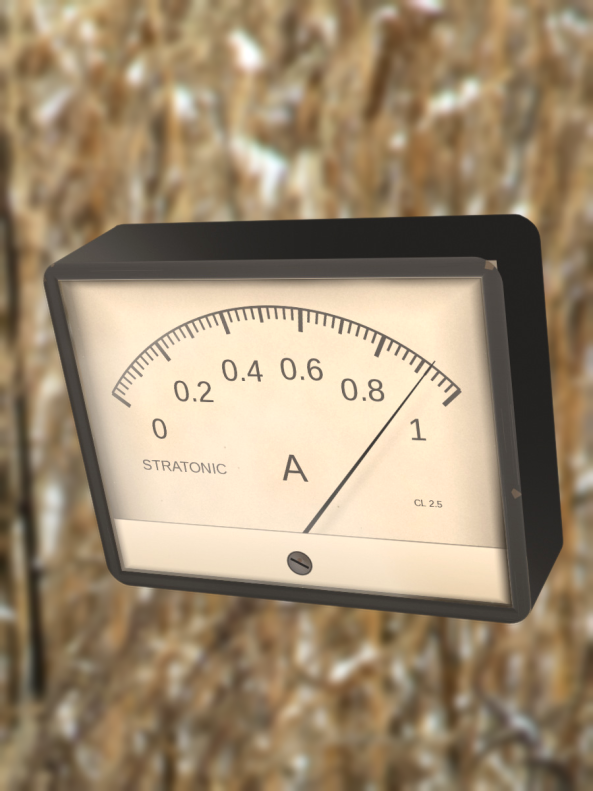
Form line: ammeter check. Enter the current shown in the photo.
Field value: 0.92 A
